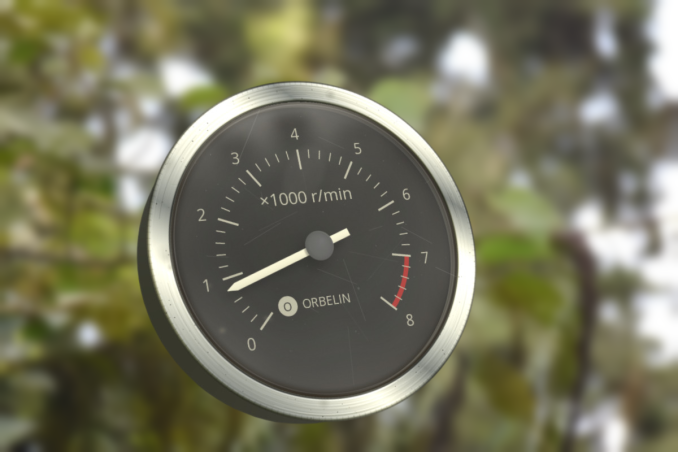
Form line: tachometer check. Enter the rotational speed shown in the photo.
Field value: 800 rpm
